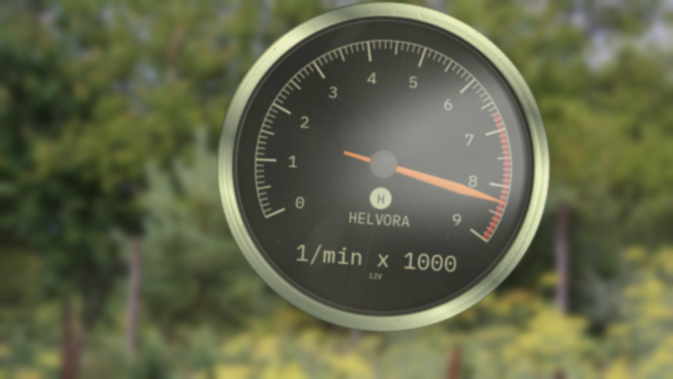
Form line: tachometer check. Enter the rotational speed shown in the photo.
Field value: 8300 rpm
